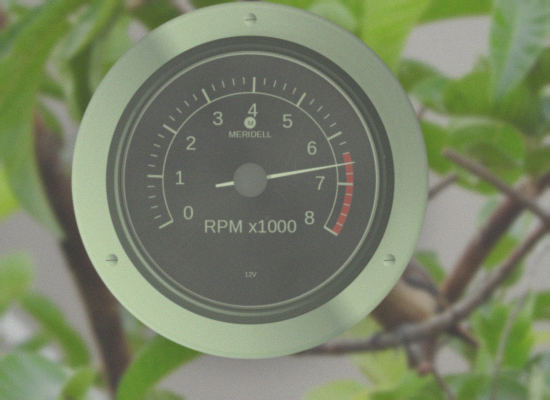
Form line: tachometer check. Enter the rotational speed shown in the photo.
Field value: 6600 rpm
